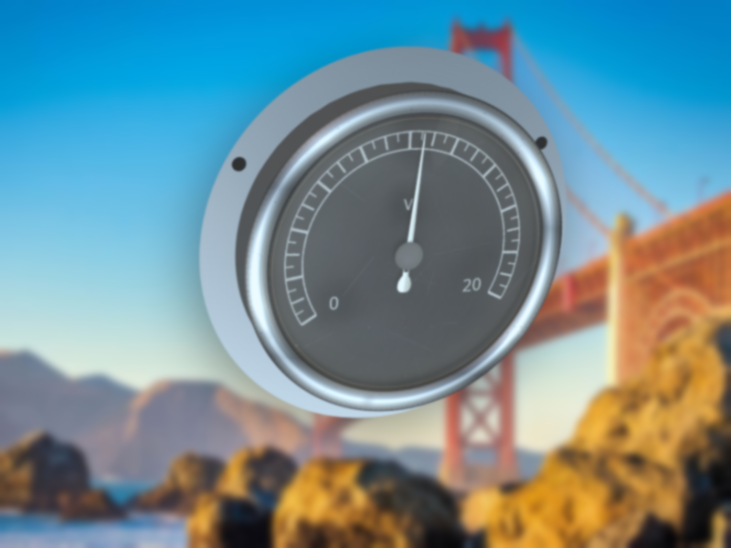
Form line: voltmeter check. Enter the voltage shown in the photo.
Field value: 10.5 V
